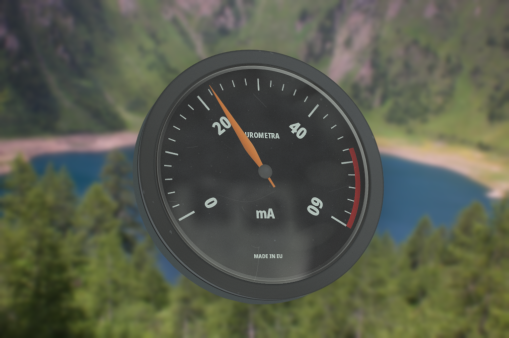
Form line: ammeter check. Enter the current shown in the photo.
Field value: 22 mA
